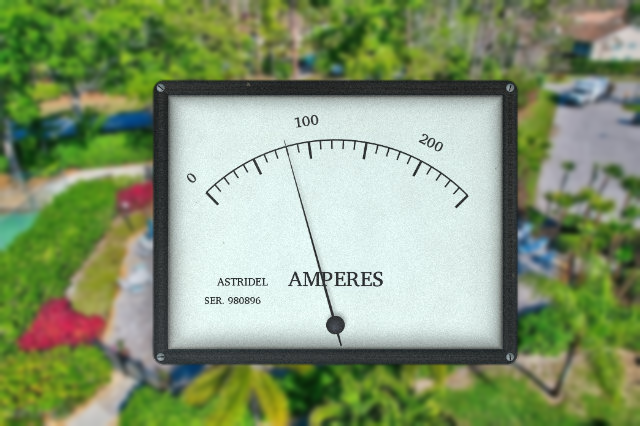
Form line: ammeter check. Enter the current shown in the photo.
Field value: 80 A
